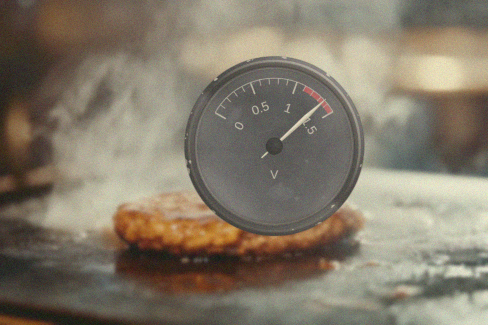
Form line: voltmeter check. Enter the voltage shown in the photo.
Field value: 1.35 V
